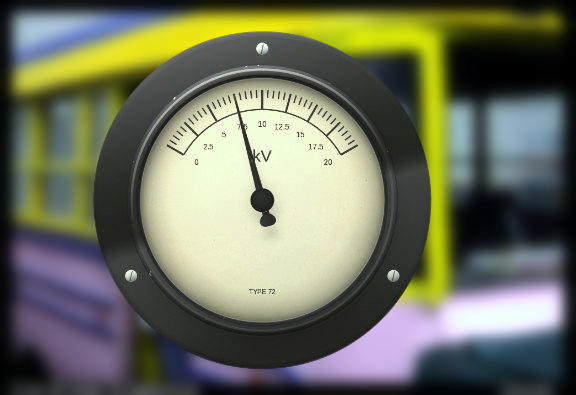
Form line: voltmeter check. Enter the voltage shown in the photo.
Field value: 7.5 kV
